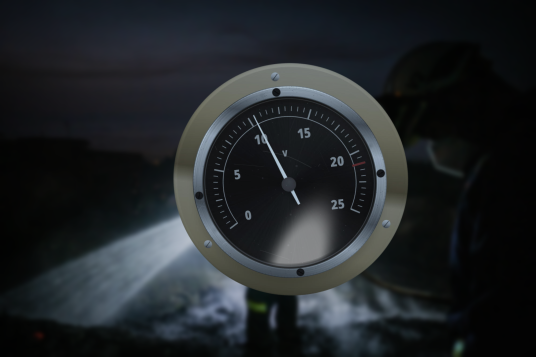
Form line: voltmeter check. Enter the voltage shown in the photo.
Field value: 10.5 V
